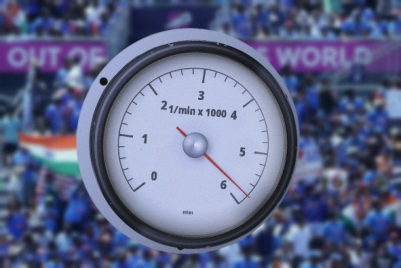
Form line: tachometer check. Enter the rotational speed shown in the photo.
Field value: 5800 rpm
